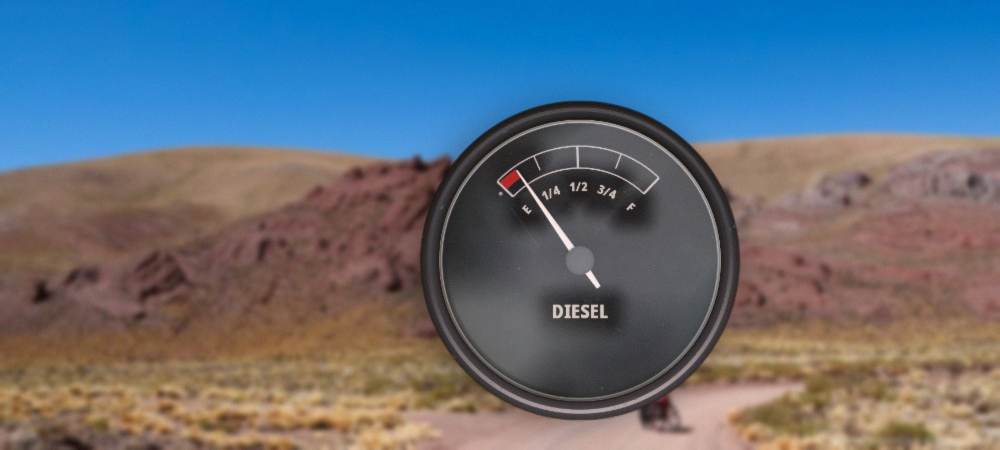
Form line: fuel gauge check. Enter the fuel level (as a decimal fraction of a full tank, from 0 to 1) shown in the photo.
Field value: 0.125
